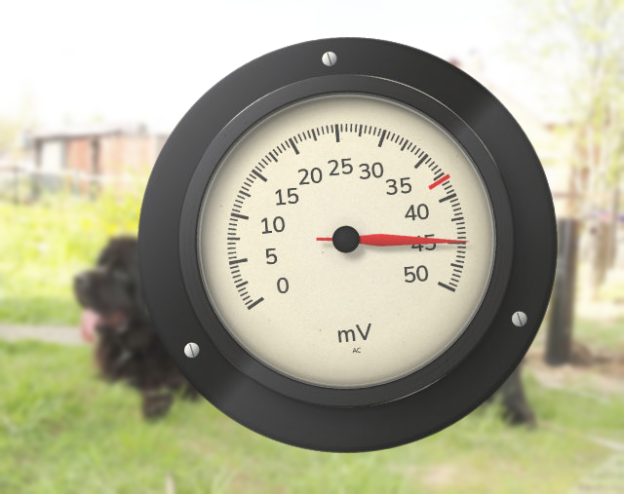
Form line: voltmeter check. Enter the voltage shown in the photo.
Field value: 45 mV
